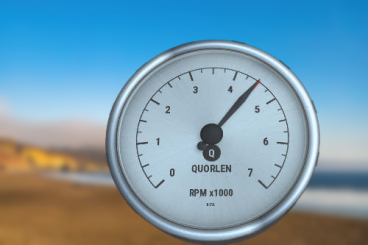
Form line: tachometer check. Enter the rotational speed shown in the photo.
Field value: 4500 rpm
